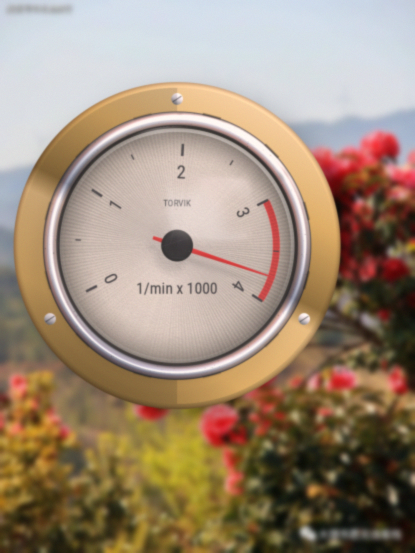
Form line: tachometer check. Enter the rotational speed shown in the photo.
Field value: 3750 rpm
